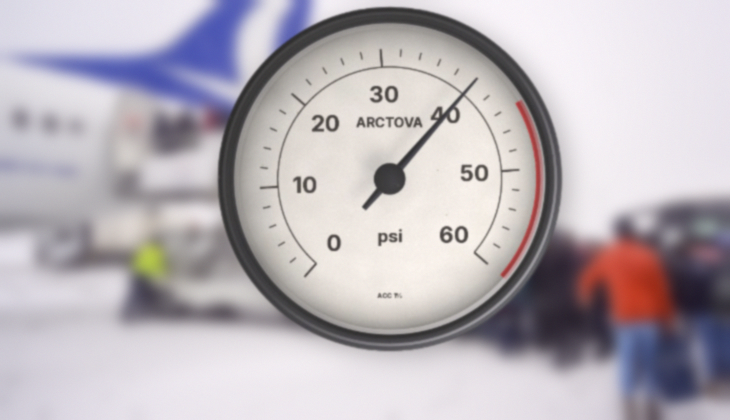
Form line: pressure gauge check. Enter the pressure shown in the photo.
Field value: 40 psi
